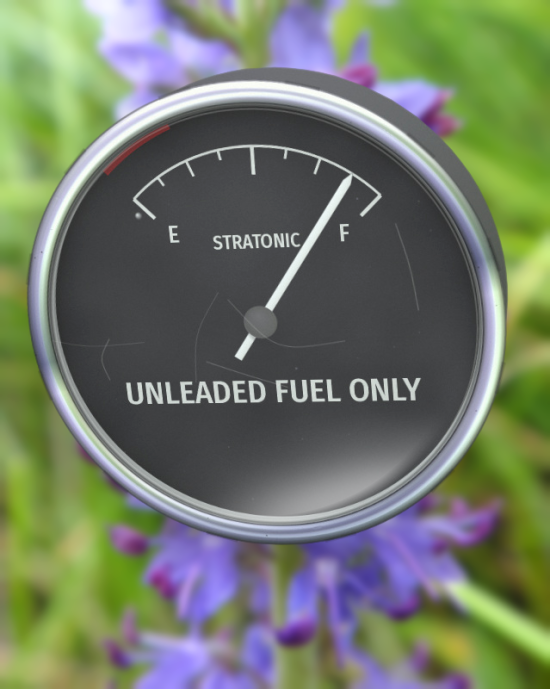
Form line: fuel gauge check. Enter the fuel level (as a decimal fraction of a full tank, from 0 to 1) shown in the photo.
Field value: 0.875
